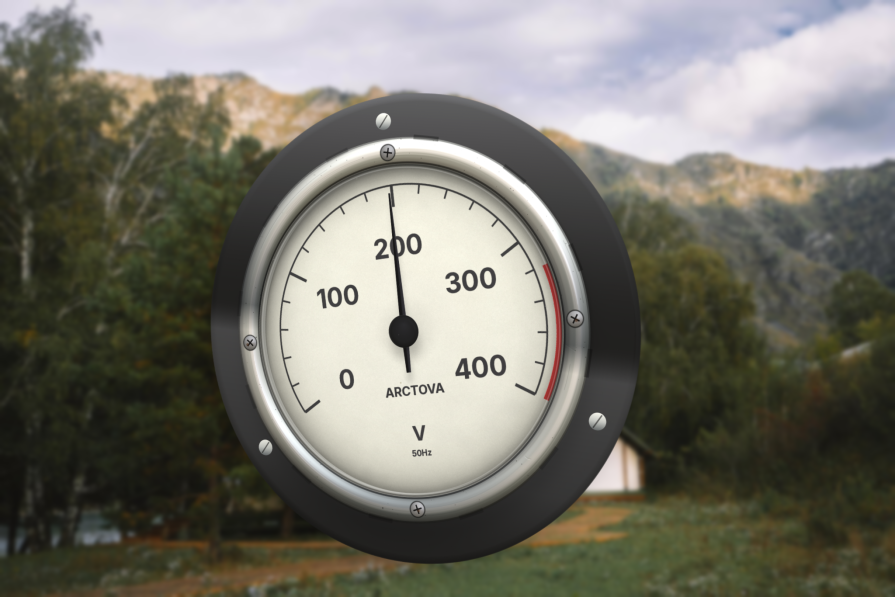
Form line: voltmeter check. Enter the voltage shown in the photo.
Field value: 200 V
